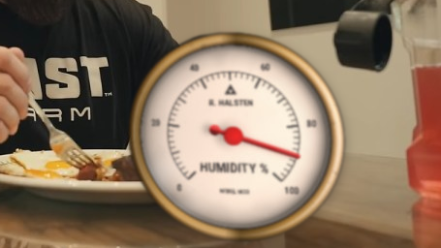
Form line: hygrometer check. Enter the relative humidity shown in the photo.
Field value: 90 %
